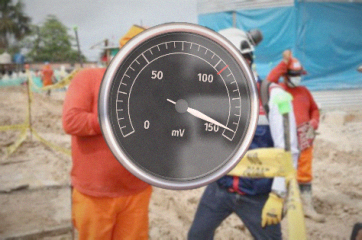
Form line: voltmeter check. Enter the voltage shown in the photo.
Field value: 145 mV
